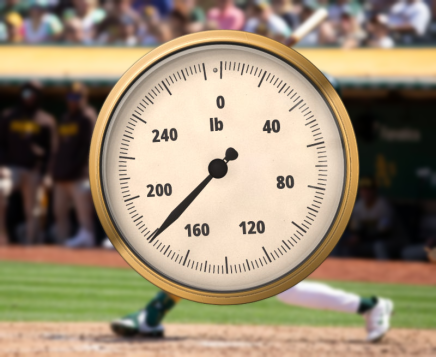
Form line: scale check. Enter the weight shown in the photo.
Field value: 178 lb
